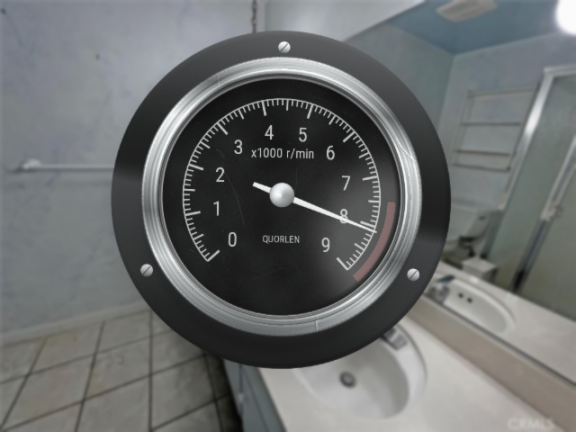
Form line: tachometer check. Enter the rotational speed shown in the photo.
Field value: 8100 rpm
